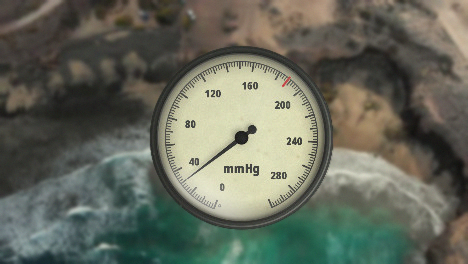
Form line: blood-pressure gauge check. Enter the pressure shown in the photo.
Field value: 30 mmHg
